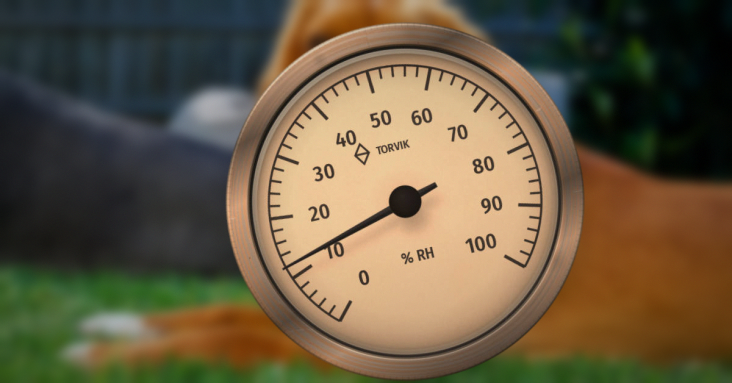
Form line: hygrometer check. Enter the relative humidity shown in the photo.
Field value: 12 %
